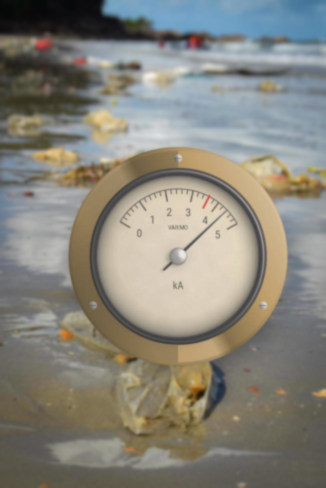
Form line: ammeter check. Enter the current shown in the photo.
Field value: 4.4 kA
